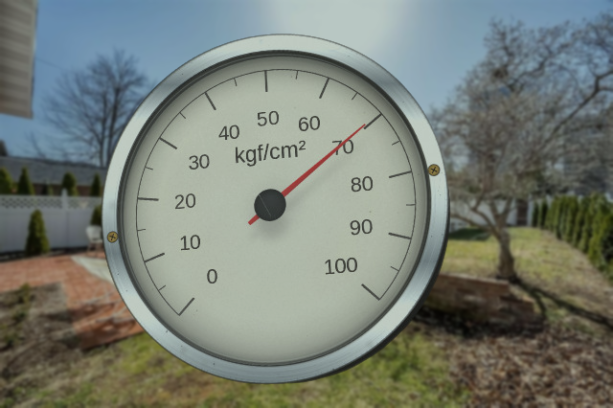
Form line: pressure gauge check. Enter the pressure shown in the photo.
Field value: 70 kg/cm²
